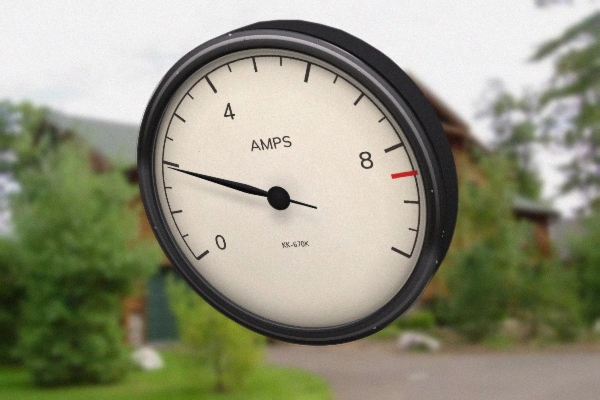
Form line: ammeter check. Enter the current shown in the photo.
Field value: 2 A
